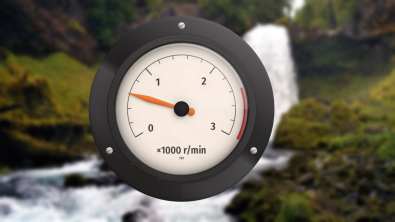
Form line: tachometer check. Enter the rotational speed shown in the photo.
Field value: 600 rpm
